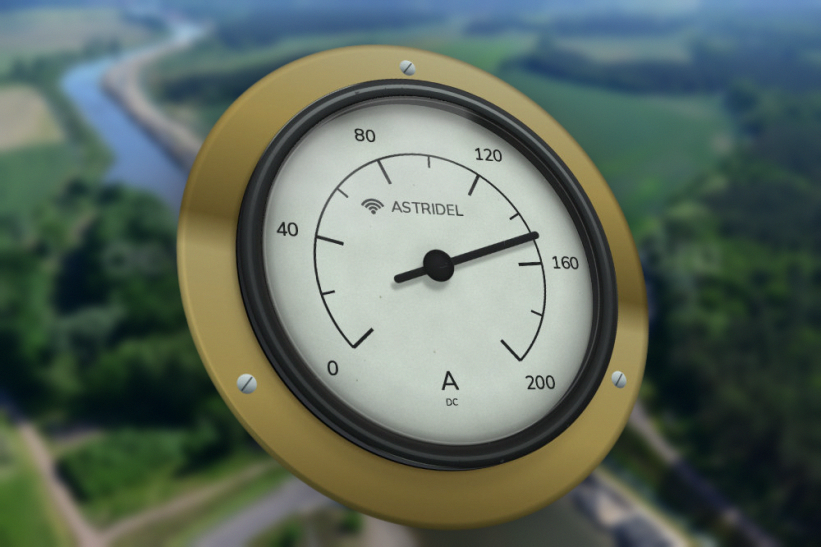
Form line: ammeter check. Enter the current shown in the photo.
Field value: 150 A
